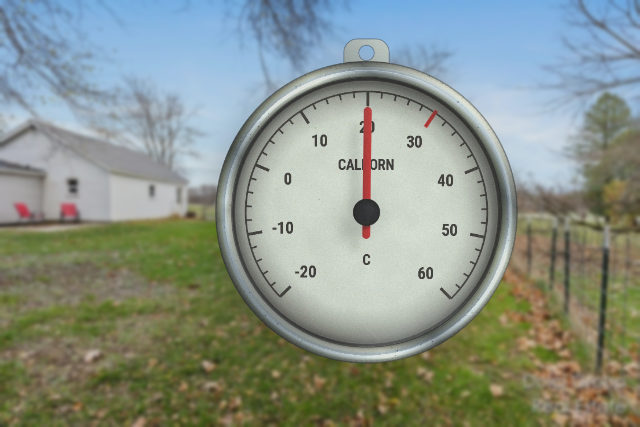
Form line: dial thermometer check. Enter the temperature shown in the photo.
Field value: 20 °C
